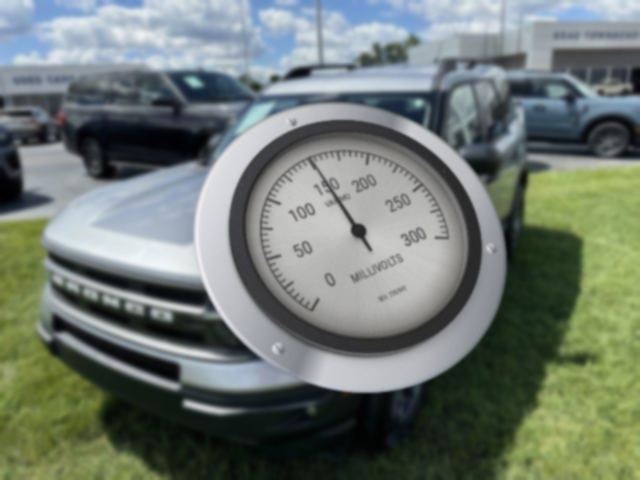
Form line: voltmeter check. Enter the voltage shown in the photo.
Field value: 150 mV
